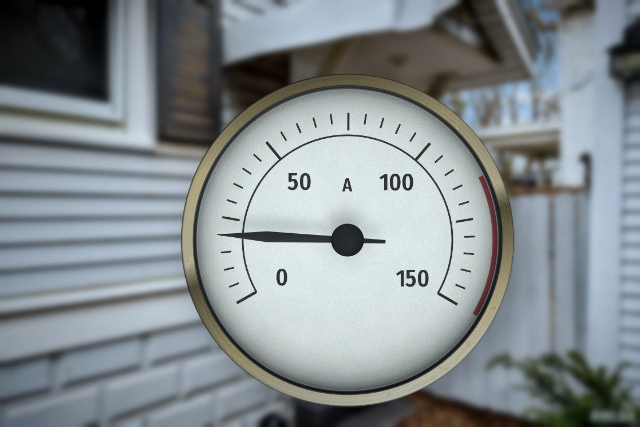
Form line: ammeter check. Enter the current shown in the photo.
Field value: 20 A
